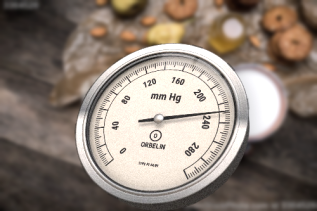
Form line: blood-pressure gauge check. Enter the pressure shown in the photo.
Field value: 230 mmHg
